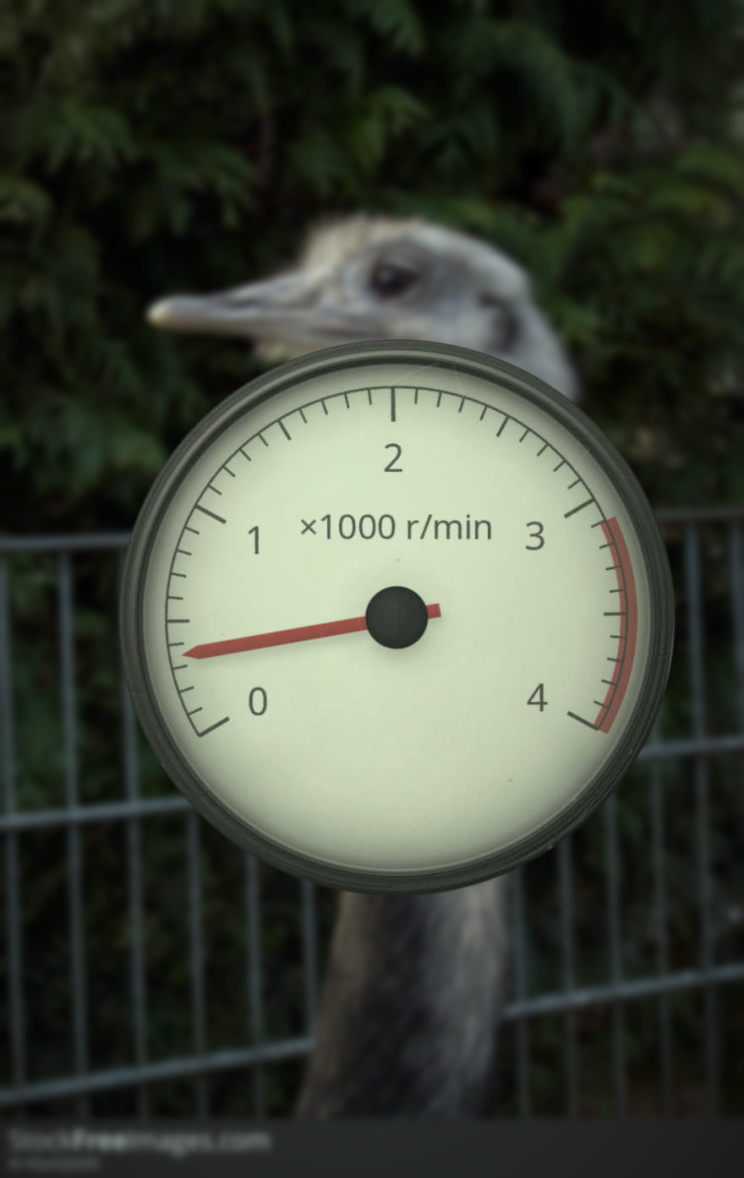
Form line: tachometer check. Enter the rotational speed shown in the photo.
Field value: 350 rpm
